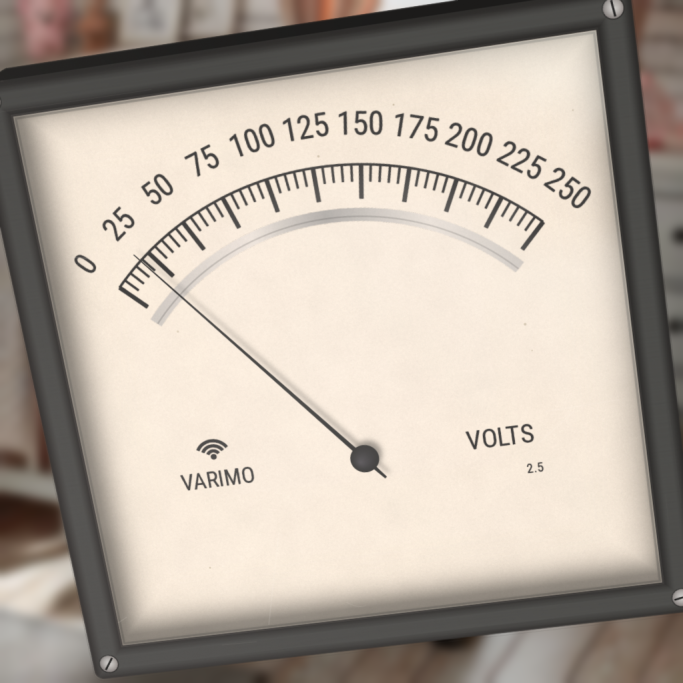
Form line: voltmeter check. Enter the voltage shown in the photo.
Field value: 20 V
